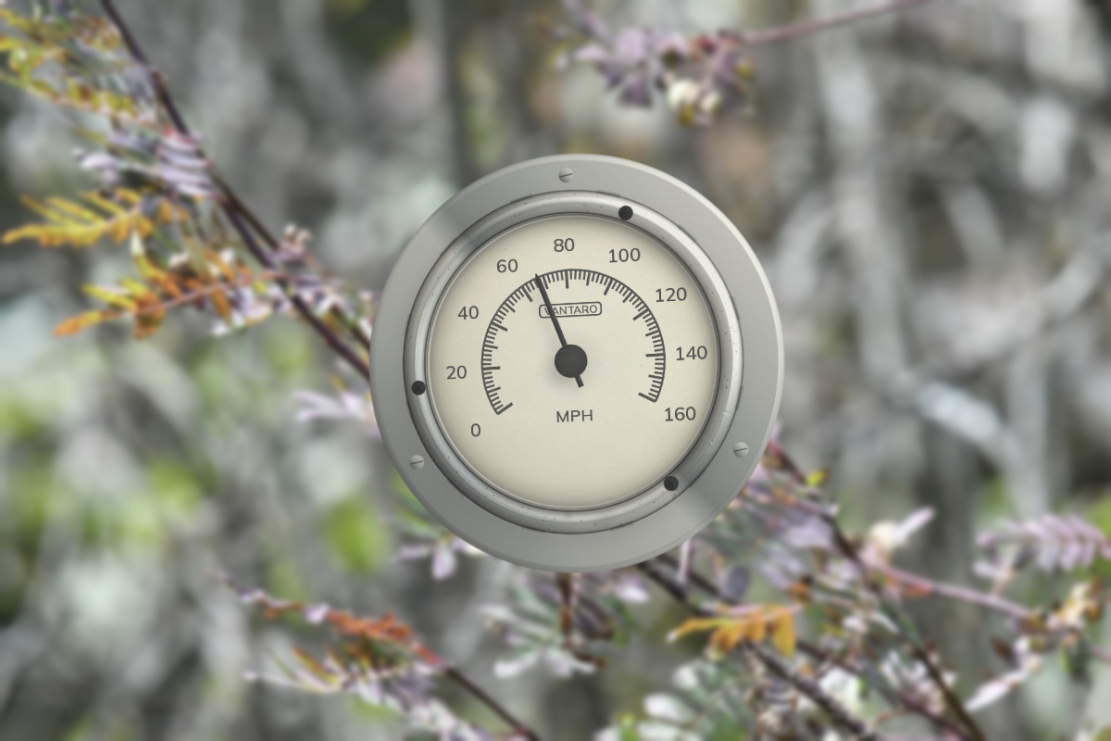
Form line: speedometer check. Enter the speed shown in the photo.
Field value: 68 mph
